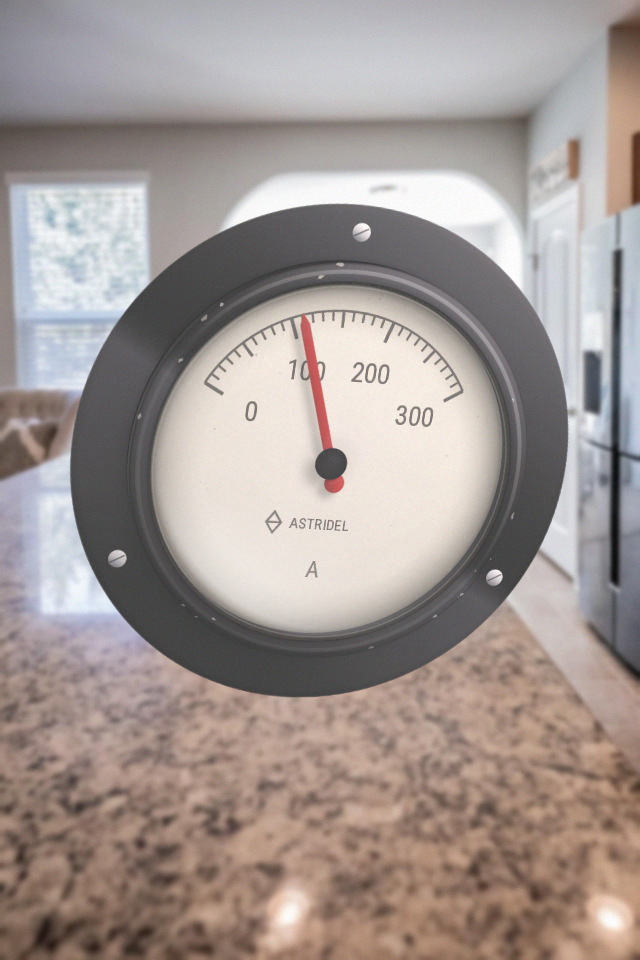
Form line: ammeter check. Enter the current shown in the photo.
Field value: 110 A
